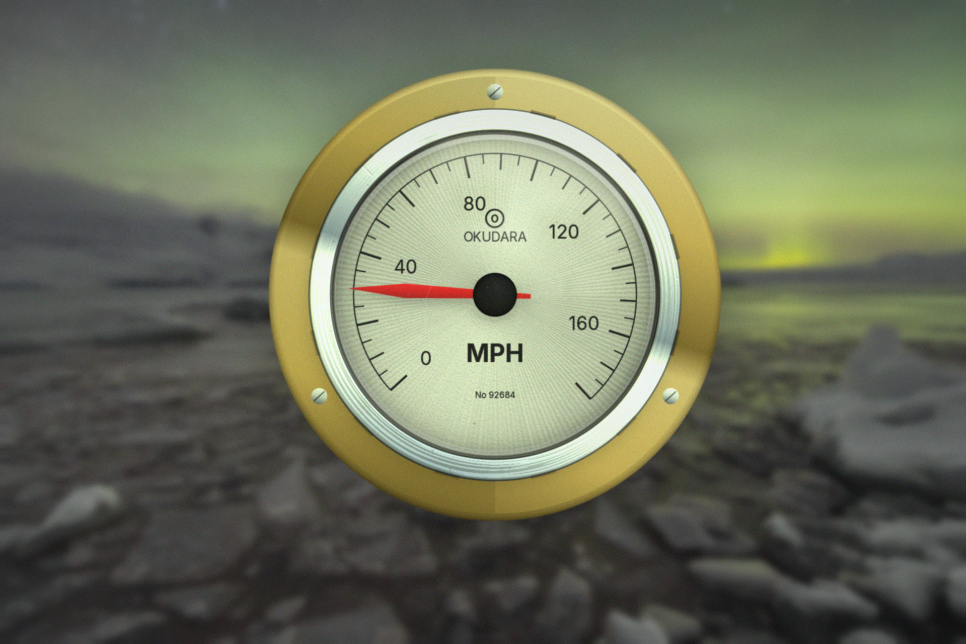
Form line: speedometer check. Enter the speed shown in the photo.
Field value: 30 mph
